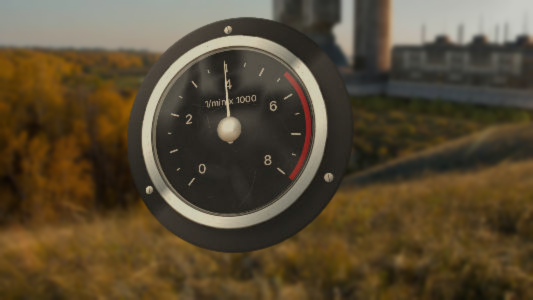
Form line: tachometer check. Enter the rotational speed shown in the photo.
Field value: 4000 rpm
